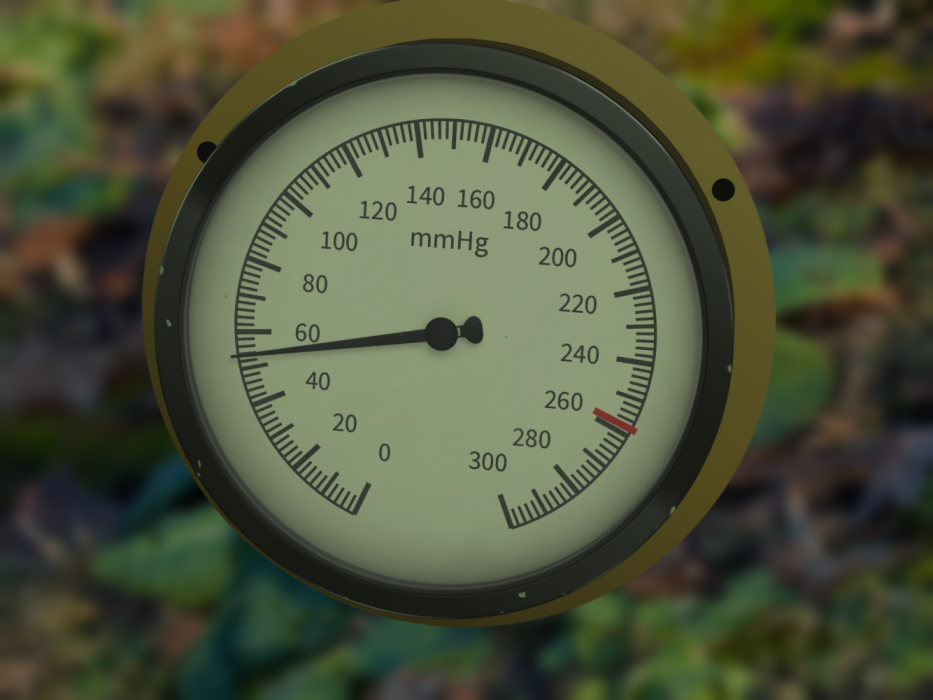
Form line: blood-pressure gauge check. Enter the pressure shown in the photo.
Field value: 54 mmHg
